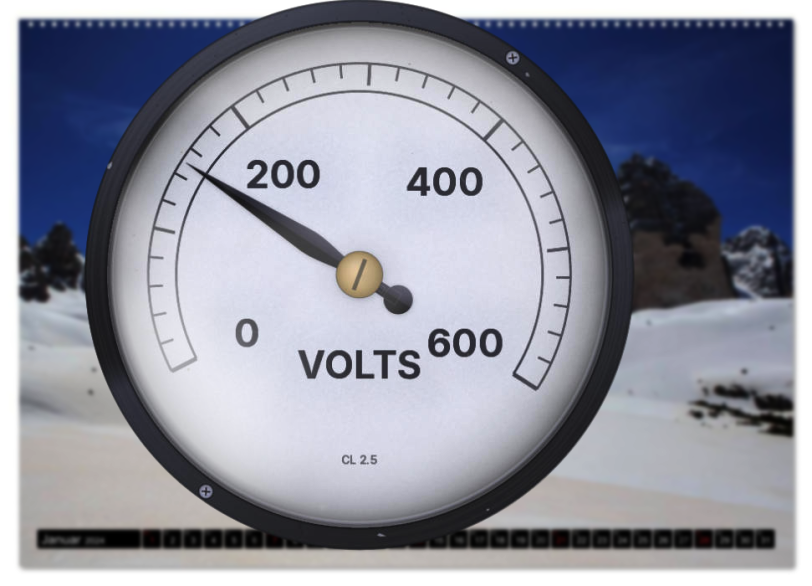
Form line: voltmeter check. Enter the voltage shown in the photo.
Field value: 150 V
